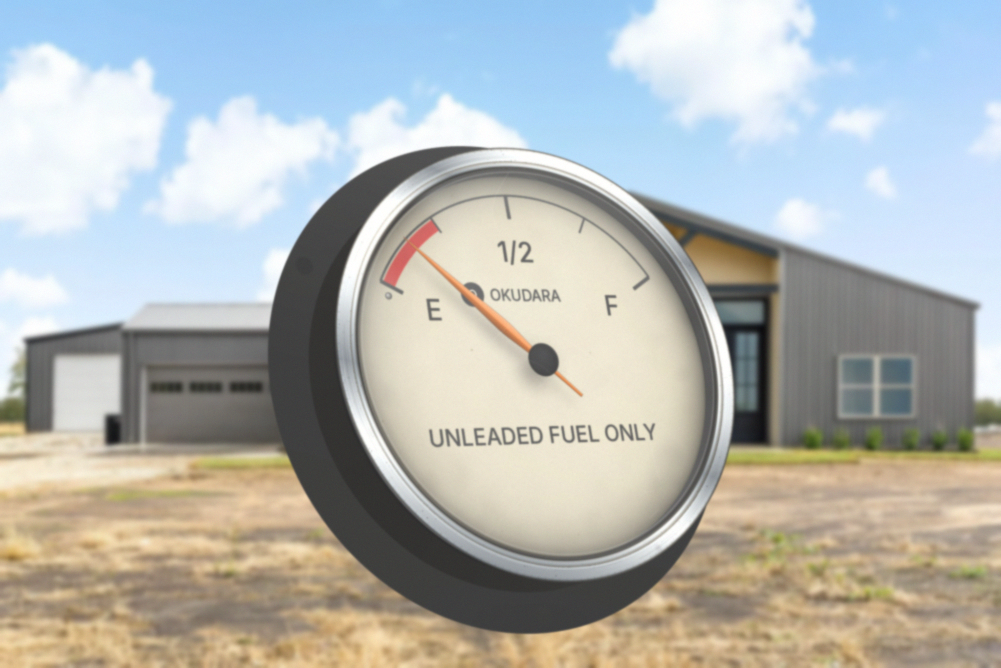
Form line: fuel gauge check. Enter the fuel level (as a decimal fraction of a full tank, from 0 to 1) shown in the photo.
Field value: 0.125
